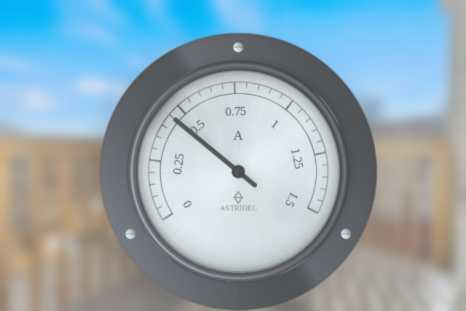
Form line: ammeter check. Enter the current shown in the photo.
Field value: 0.45 A
